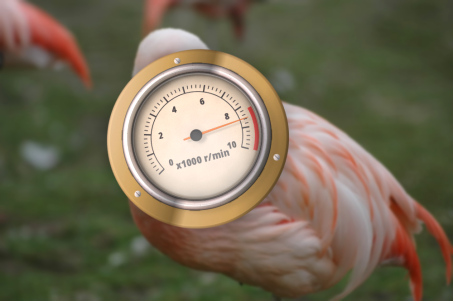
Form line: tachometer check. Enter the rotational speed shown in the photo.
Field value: 8600 rpm
